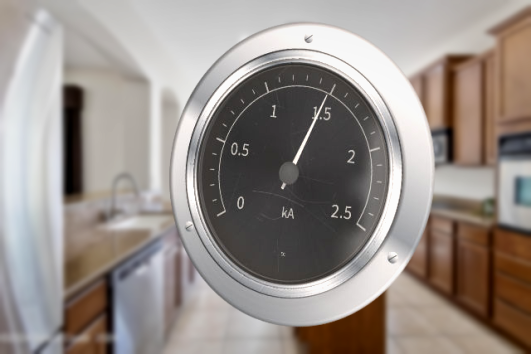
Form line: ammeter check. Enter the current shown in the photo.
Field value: 1.5 kA
